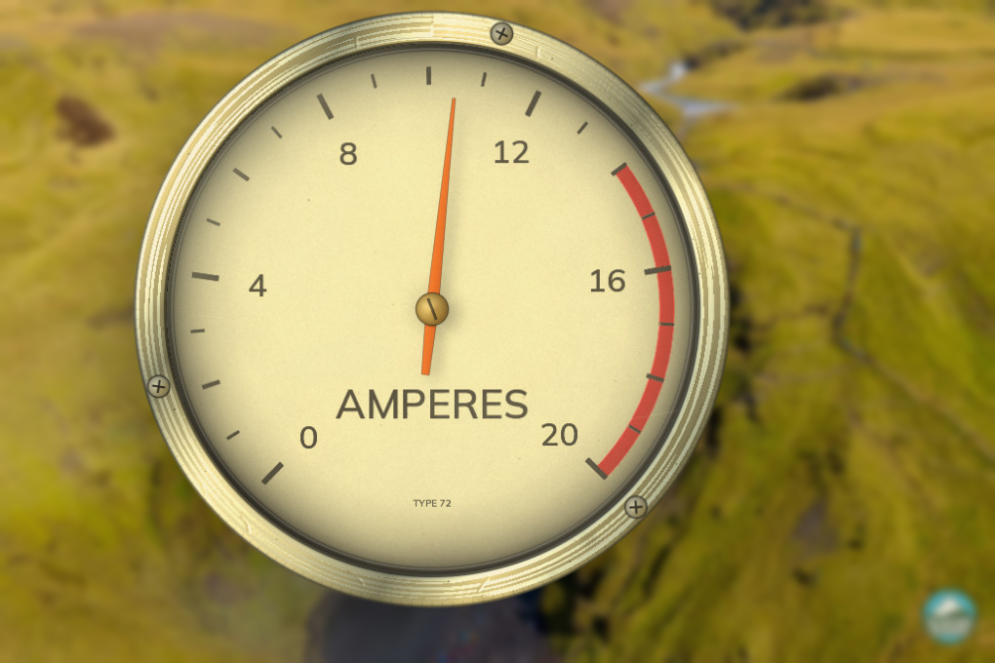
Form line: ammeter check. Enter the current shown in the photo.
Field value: 10.5 A
